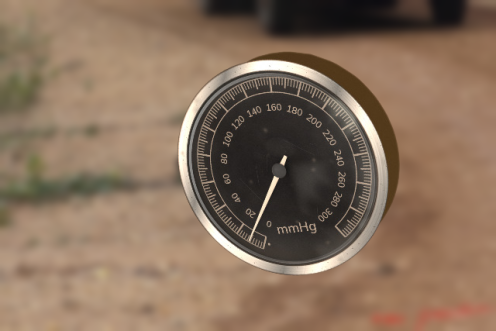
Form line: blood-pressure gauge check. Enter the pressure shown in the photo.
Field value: 10 mmHg
